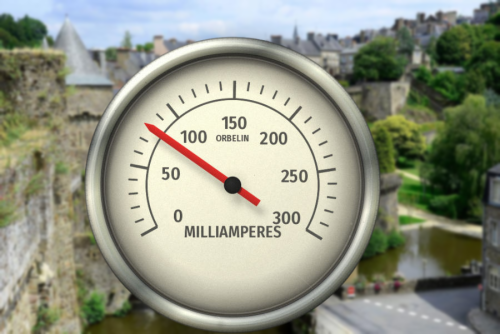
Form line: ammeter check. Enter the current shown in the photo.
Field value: 80 mA
